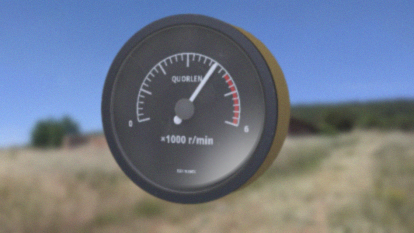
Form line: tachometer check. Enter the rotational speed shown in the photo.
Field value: 4000 rpm
